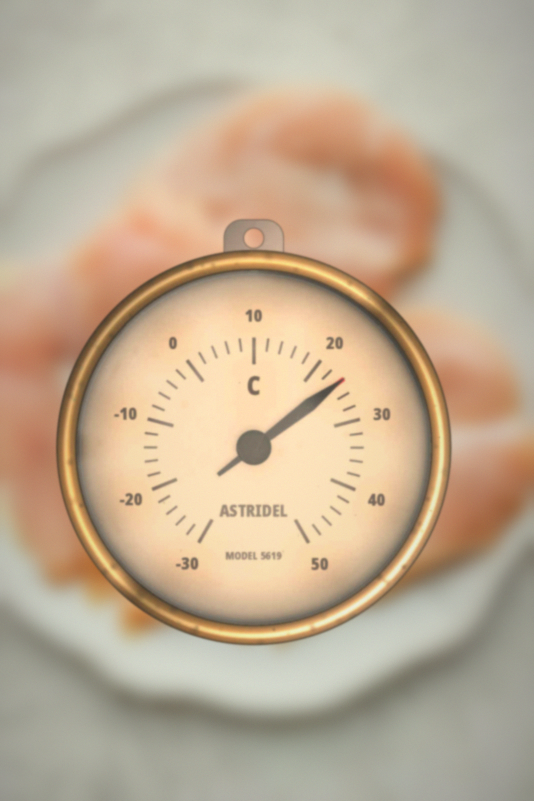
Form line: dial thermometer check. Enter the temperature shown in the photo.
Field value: 24 °C
